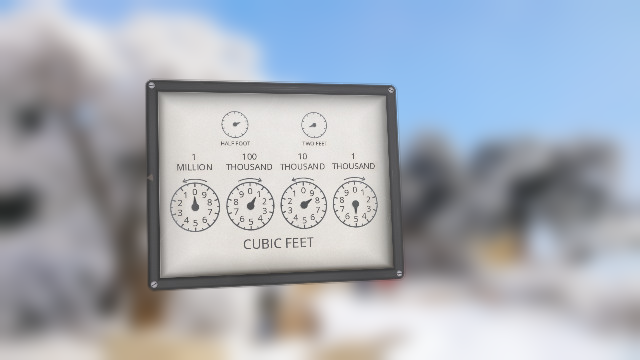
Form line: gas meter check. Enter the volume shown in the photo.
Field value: 8500 ft³
